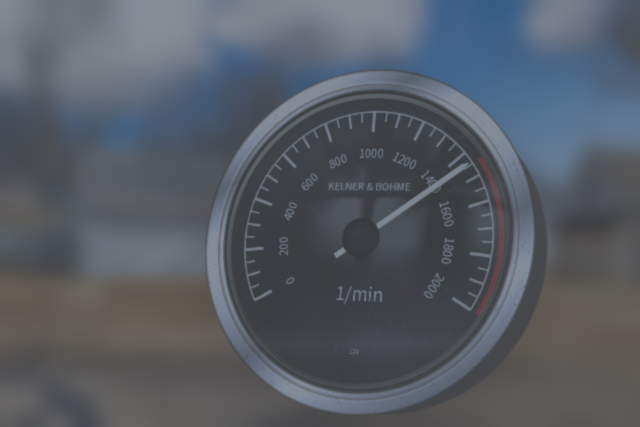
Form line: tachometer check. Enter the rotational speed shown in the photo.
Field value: 1450 rpm
